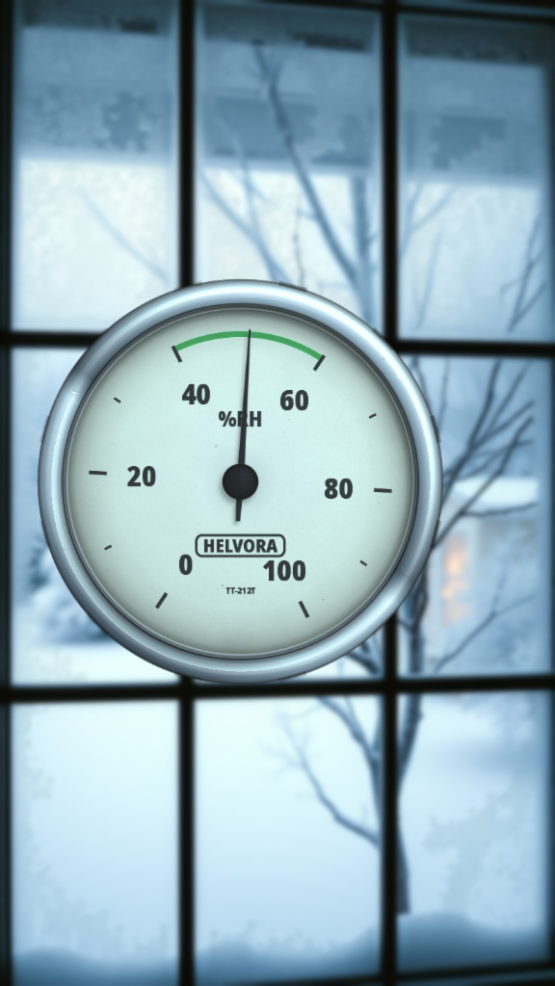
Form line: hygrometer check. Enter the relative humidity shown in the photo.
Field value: 50 %
